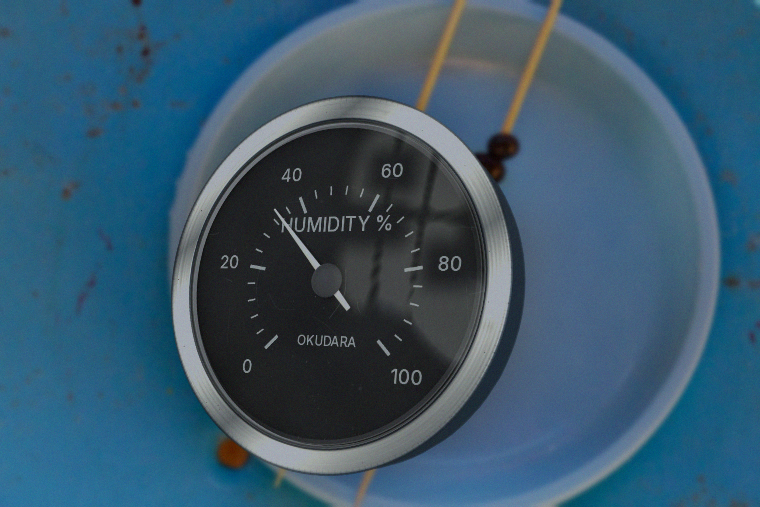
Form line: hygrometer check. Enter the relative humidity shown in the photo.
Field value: 34 %
